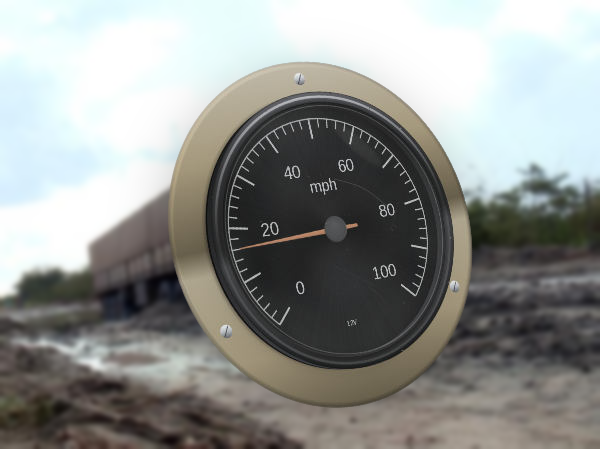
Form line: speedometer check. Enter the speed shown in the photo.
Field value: 16 mph
